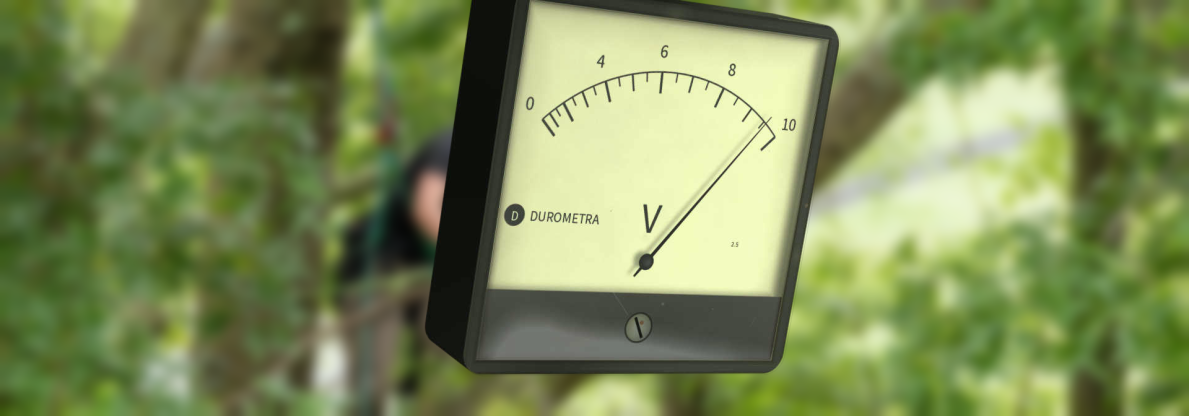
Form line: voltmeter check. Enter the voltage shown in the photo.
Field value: 9.5 V
